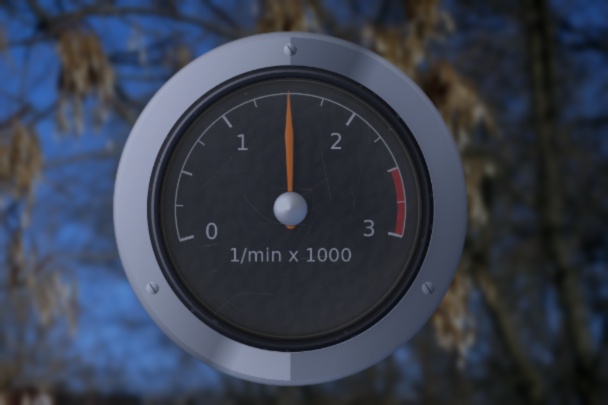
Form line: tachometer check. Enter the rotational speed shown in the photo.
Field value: 1500 rpm
